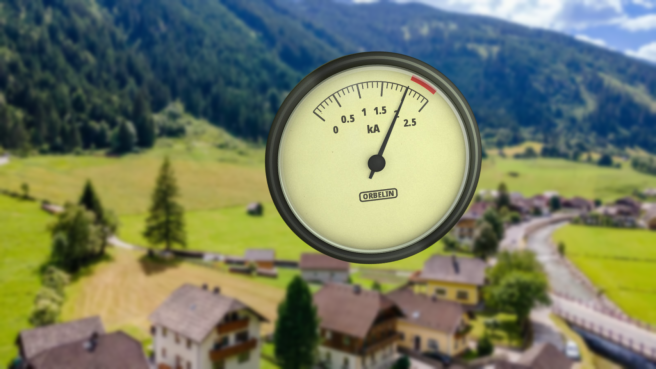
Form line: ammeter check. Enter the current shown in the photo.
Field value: 2 kA
